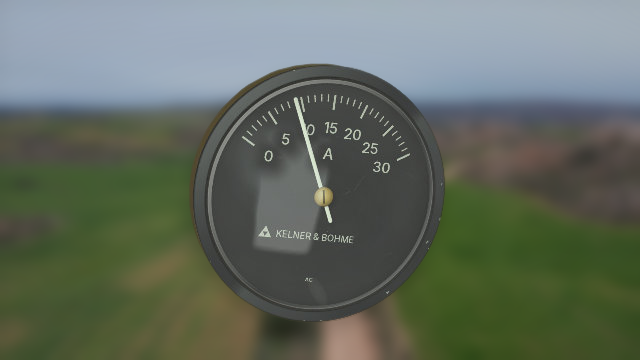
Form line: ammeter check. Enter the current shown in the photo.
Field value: 9 A
